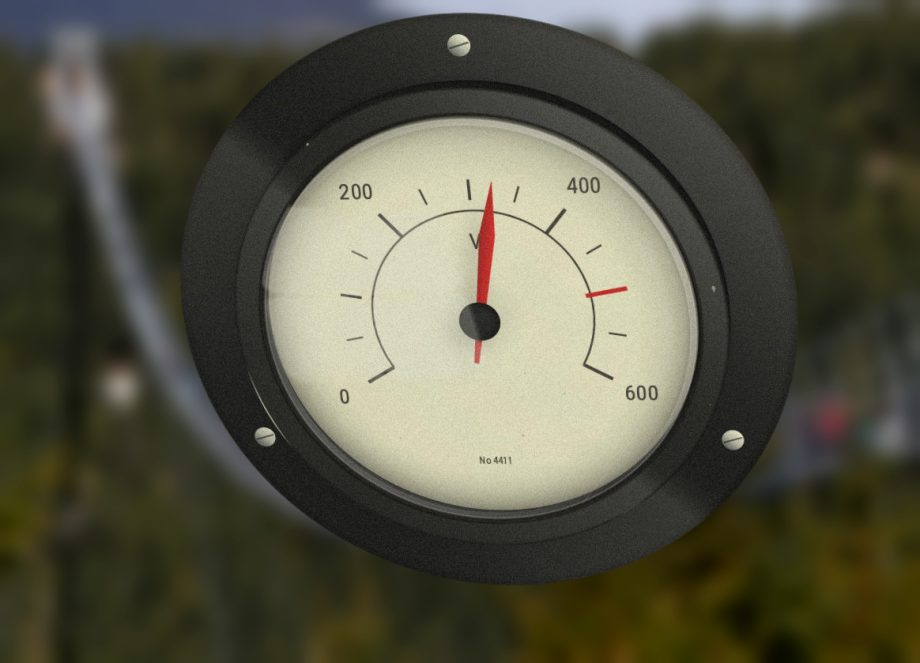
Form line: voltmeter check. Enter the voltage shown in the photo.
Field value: 325 V
